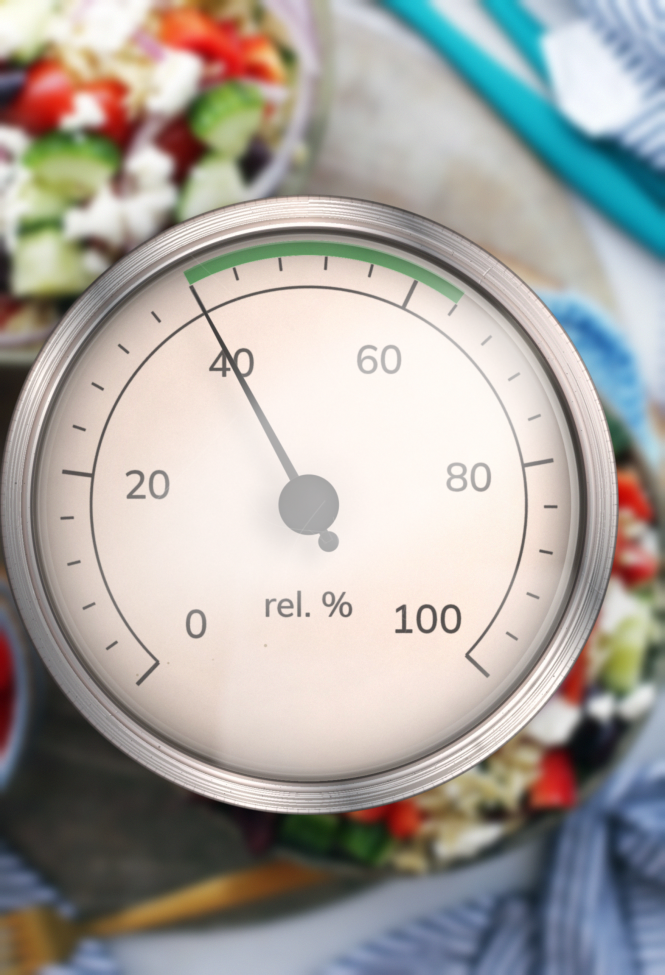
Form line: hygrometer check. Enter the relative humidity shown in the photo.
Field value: 40 %
